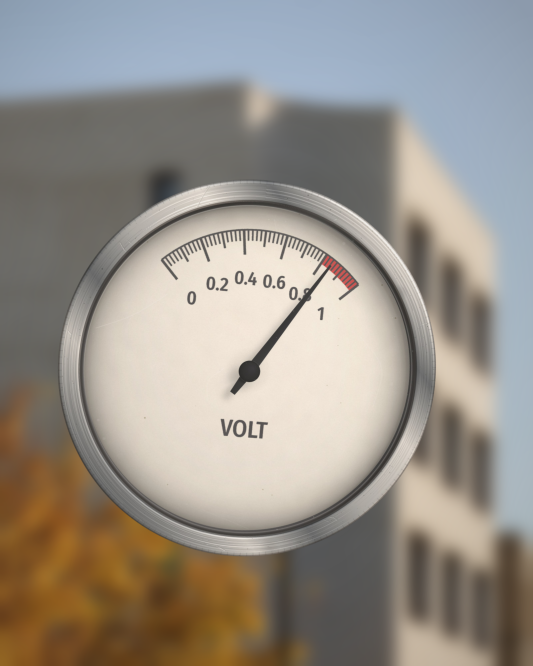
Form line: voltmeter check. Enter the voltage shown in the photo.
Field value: 0.84 V
